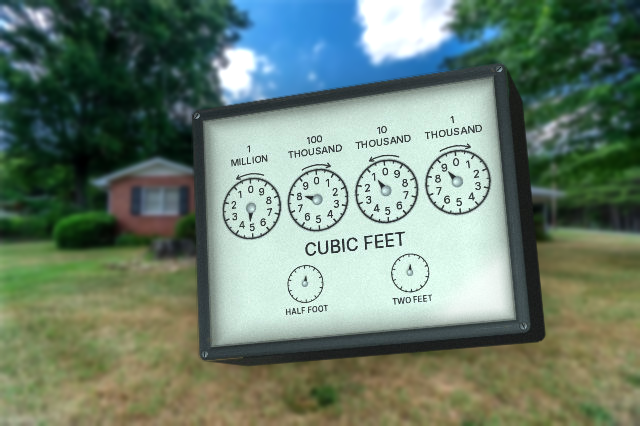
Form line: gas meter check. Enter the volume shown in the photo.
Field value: 480900 ft³
